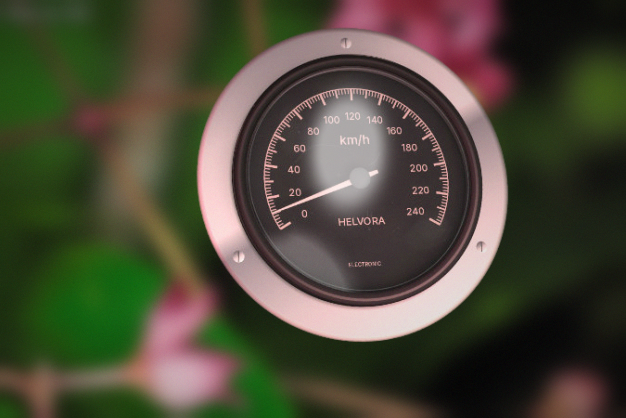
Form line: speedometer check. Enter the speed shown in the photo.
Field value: 10 km/h
